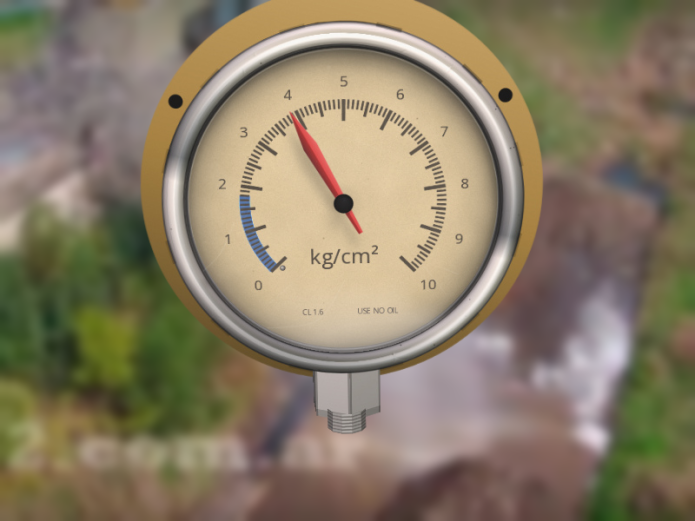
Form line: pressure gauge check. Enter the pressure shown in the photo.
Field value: 3.9 kg/cm²
